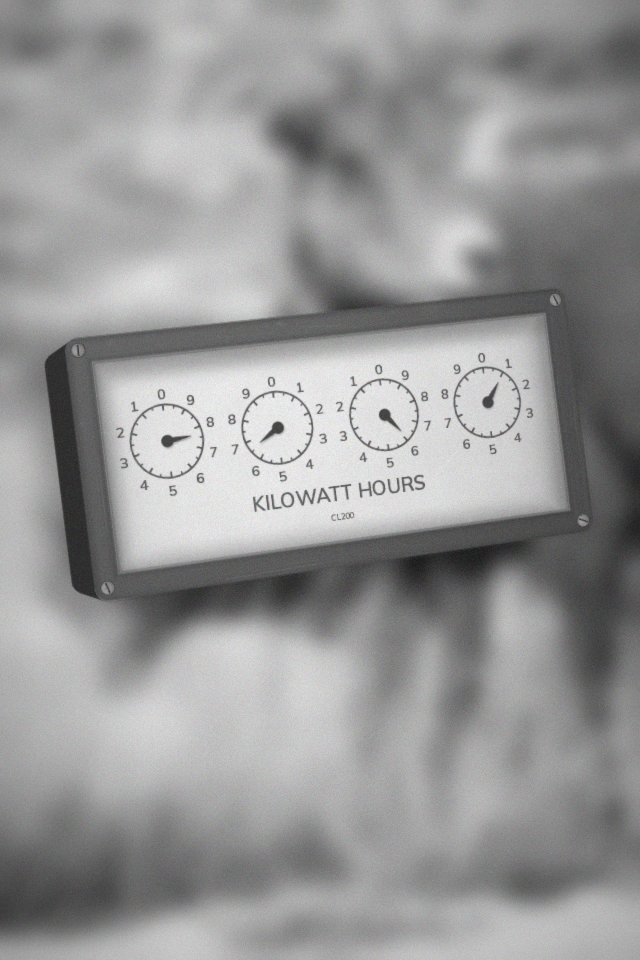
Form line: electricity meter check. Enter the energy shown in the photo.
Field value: 7661 kWh
